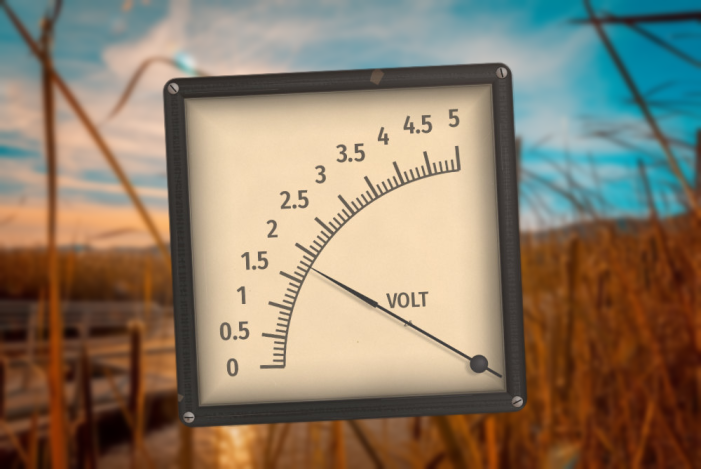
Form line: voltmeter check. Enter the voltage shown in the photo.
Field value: 1.8 V
